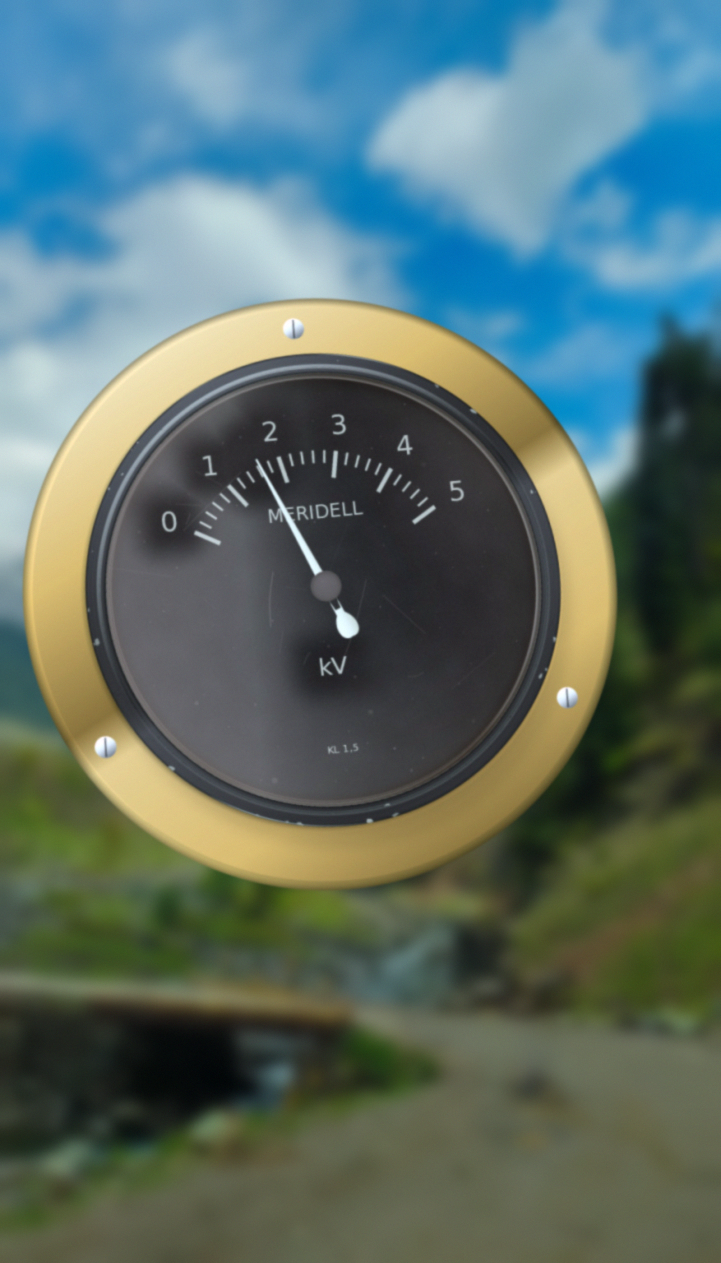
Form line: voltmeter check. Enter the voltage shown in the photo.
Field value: 1.6 kV
